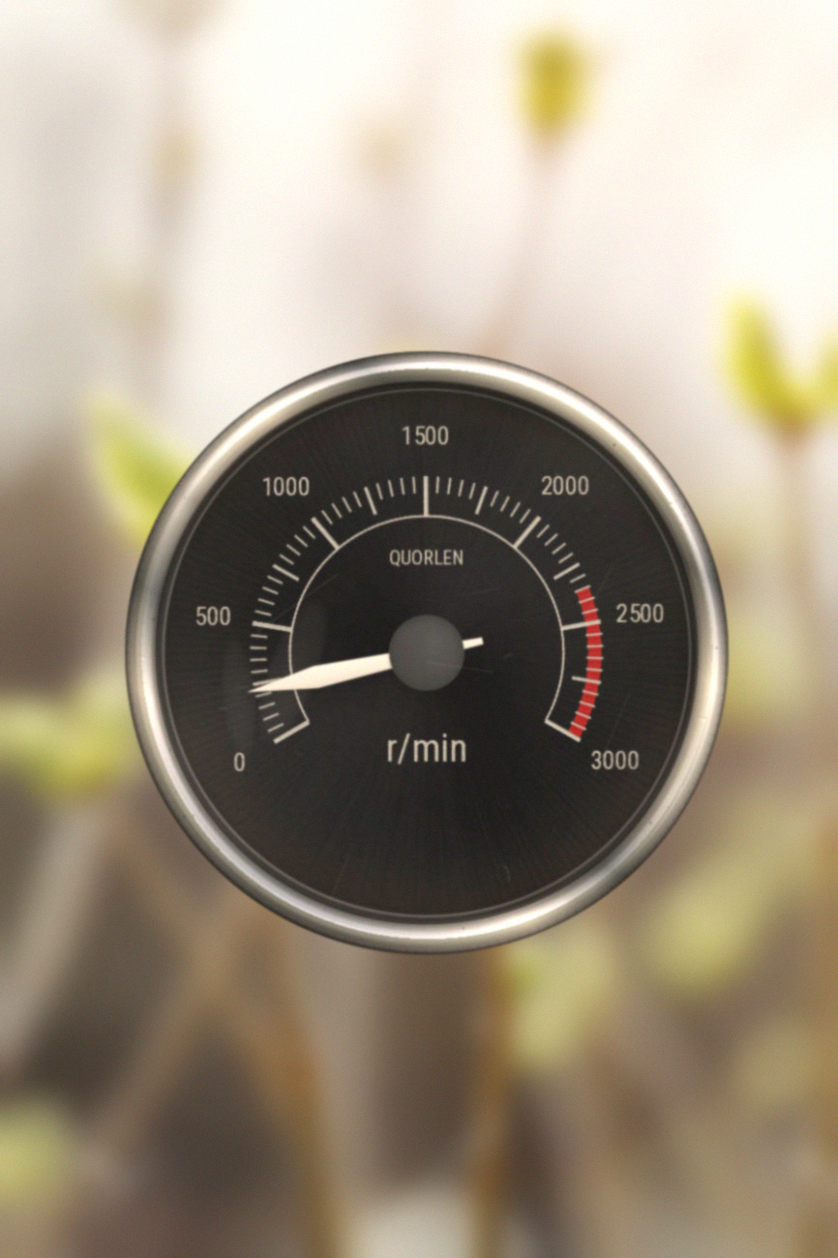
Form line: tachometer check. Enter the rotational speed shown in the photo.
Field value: 225 rpm
